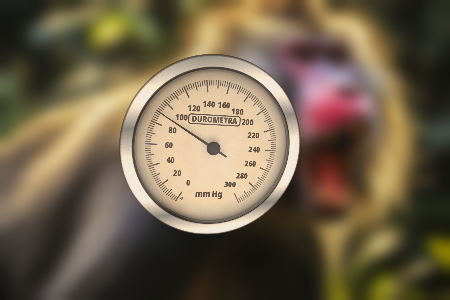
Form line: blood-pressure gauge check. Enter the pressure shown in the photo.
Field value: 90 mmHg
